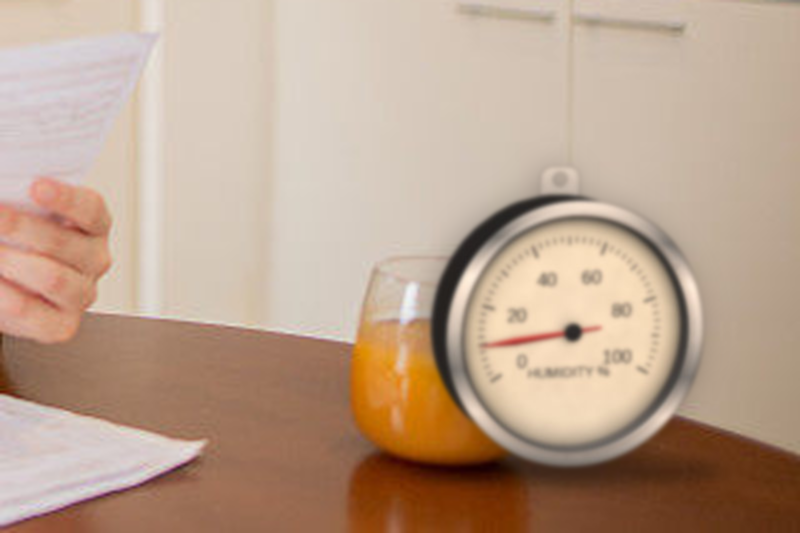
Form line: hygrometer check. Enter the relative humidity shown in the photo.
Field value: 10 %
